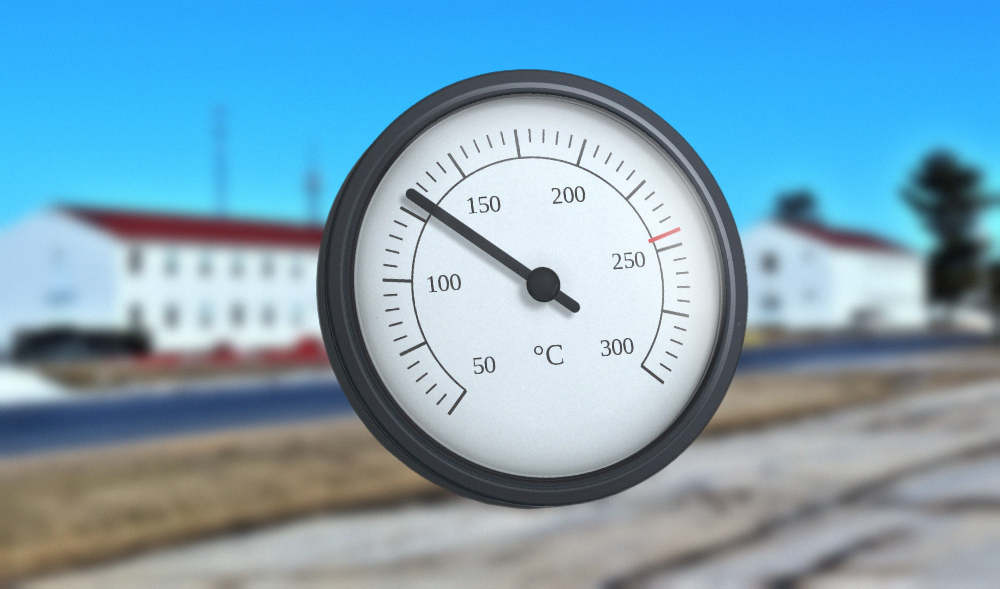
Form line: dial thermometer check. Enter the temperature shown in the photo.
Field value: 130 °C
